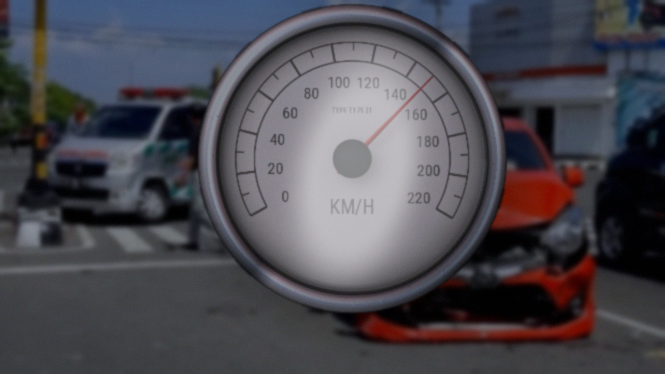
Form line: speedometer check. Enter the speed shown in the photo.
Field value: 150 km/h
